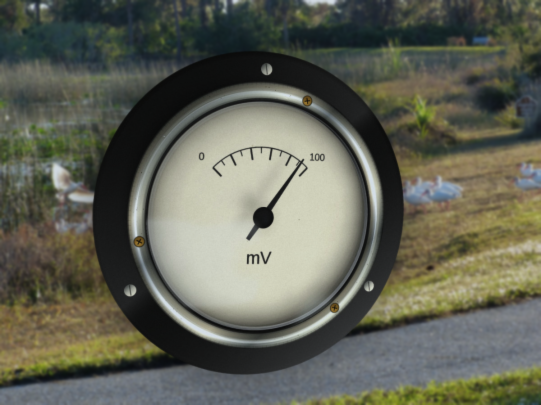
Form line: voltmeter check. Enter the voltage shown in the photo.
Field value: 90 mV
